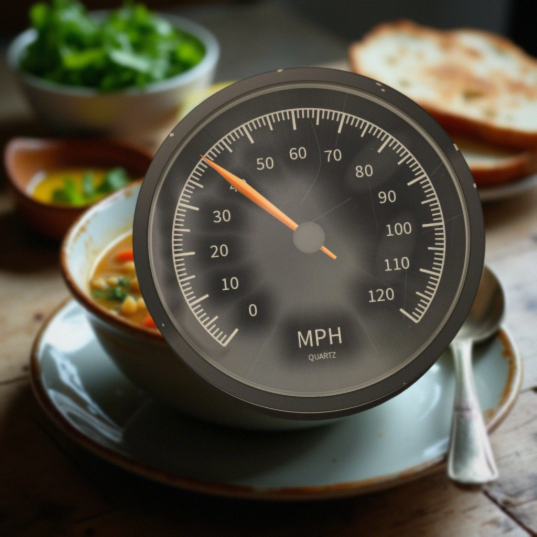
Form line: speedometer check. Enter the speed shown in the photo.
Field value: 40 mph
